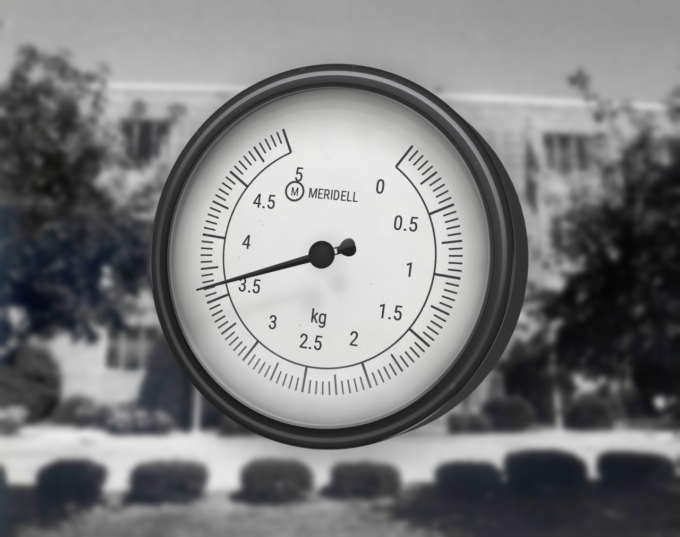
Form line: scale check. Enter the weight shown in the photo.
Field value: 3.6 kg
